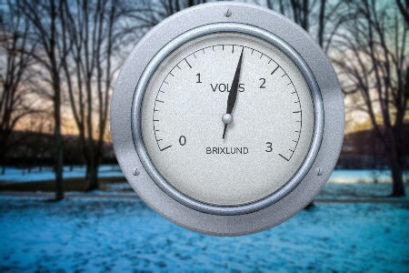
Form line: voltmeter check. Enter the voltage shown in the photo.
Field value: 1.6 V
